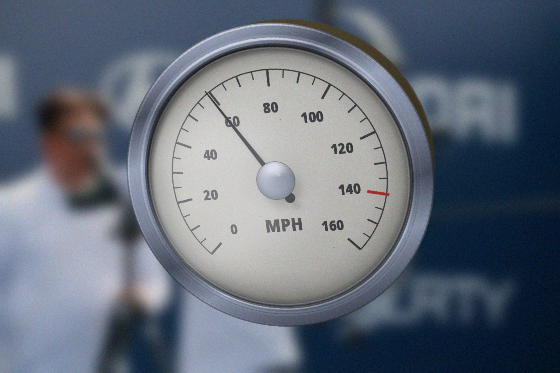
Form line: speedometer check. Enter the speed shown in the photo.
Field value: 60 mph
